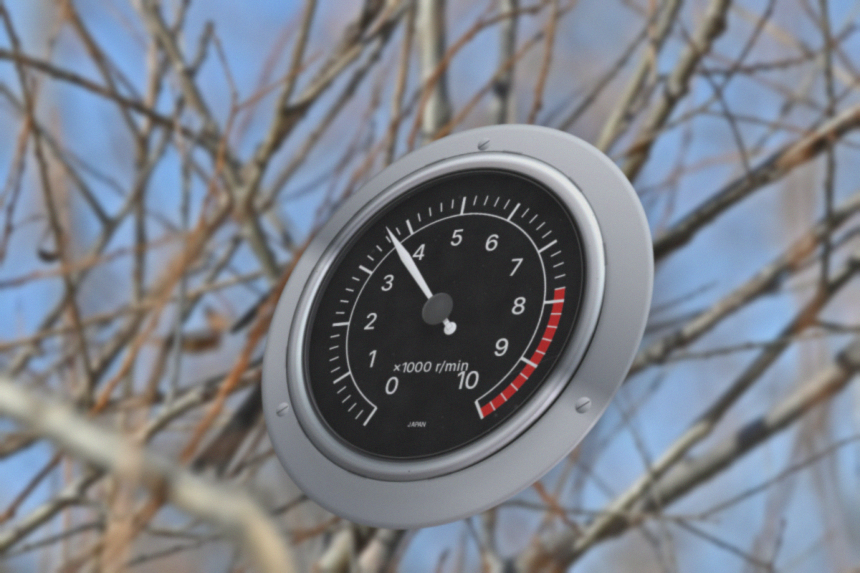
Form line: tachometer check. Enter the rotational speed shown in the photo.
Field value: 3700 rpm
